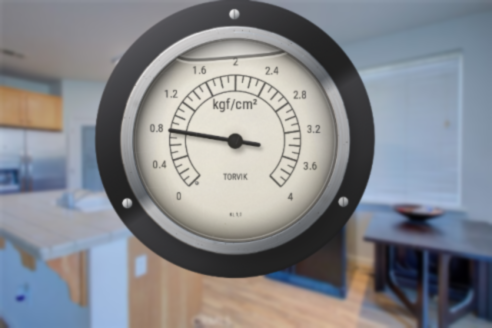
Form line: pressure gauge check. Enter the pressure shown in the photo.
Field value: 0.8 kg/cm²
